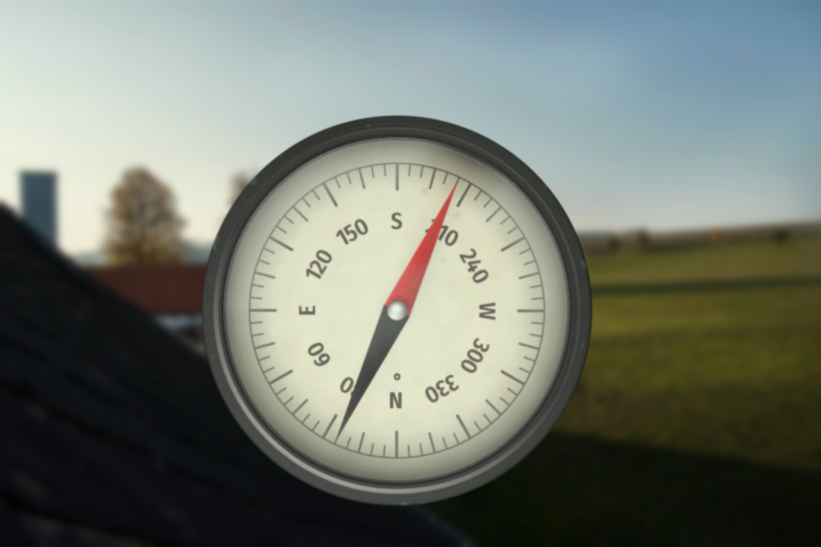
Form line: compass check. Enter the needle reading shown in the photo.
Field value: 205 °
